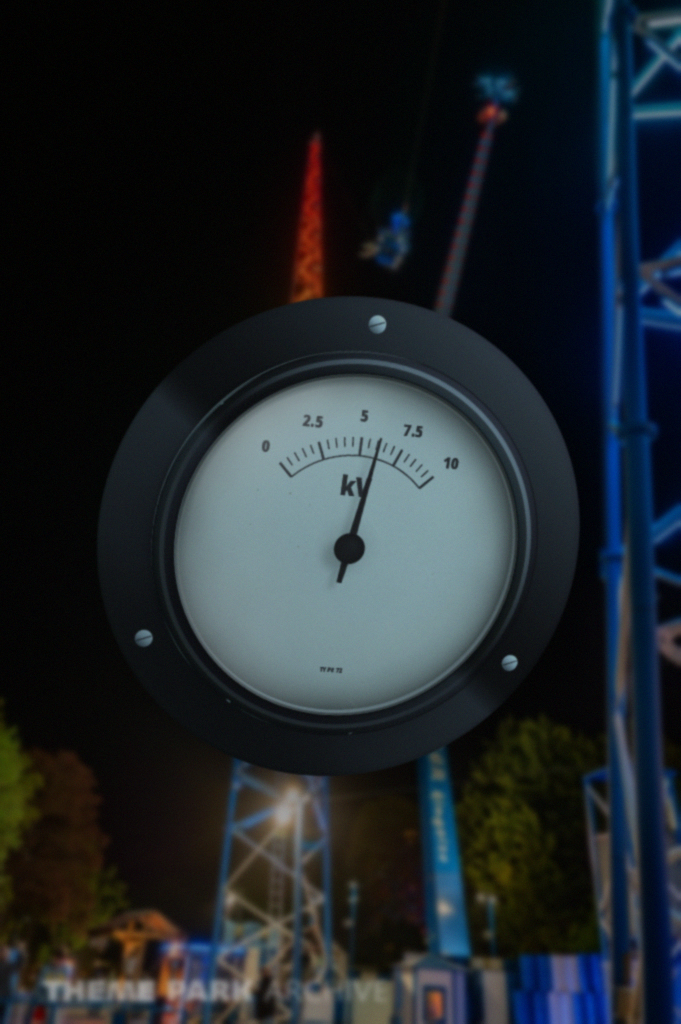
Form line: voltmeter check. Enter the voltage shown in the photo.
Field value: 6 kV
